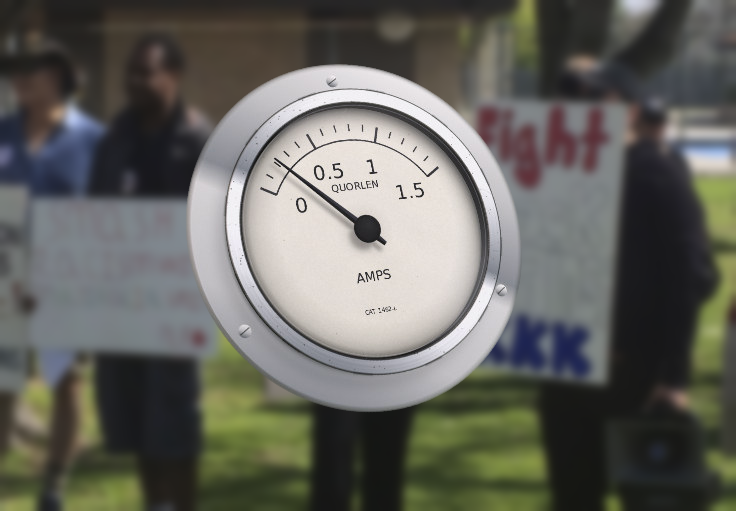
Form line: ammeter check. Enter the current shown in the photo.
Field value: 0.2 A
